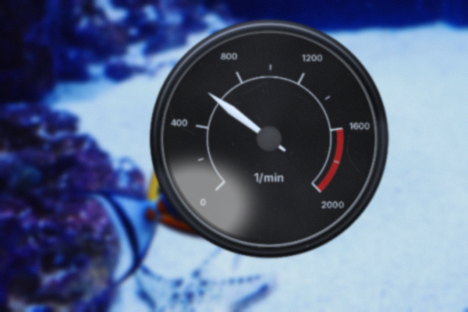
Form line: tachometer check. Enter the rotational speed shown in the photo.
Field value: 600 rpm
